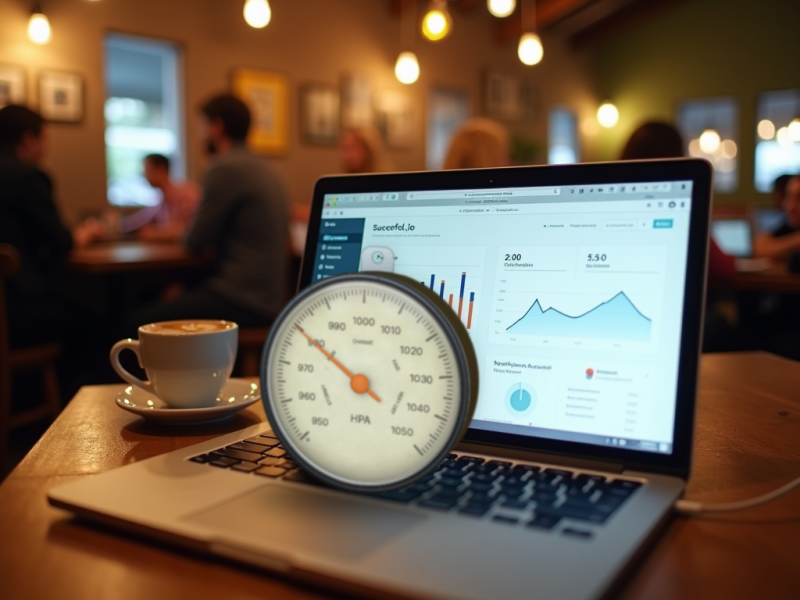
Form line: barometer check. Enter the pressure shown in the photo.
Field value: 980 hPa
